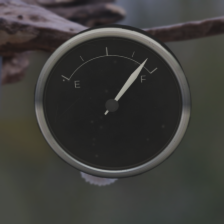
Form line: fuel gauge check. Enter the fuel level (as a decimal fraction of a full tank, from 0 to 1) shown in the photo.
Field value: 0.875
